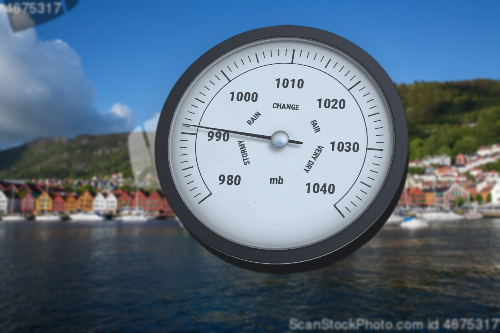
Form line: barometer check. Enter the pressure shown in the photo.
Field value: 991 mbar
